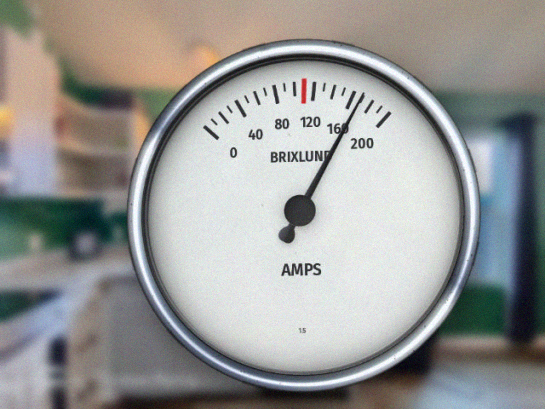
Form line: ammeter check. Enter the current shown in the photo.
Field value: 170 A
